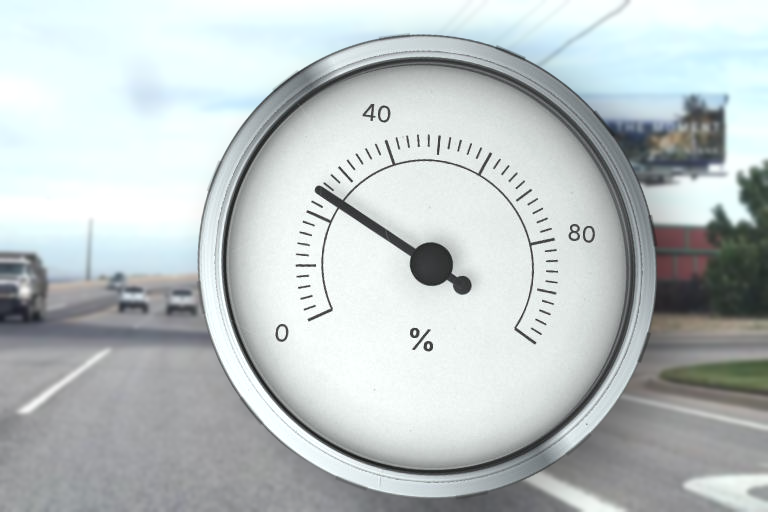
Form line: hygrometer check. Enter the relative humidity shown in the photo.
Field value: 24 %
